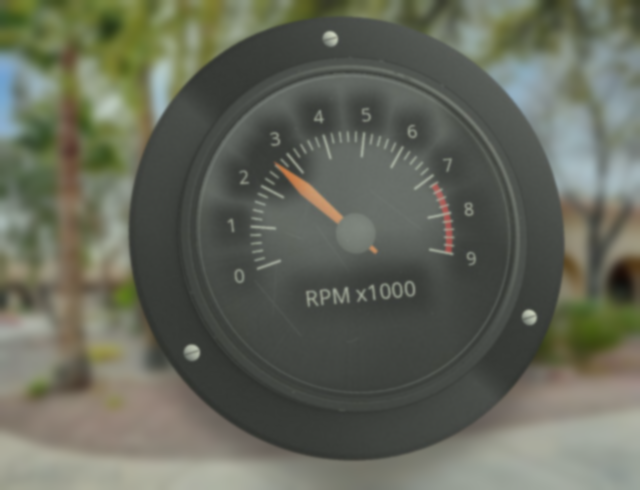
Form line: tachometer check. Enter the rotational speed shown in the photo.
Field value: 2600 rpm
